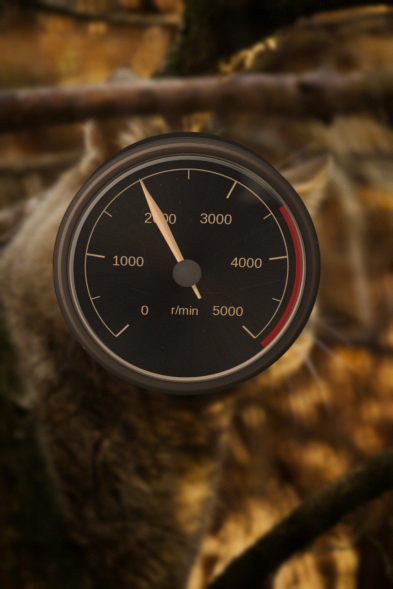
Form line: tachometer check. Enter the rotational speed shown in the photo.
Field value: 2000 rpm
